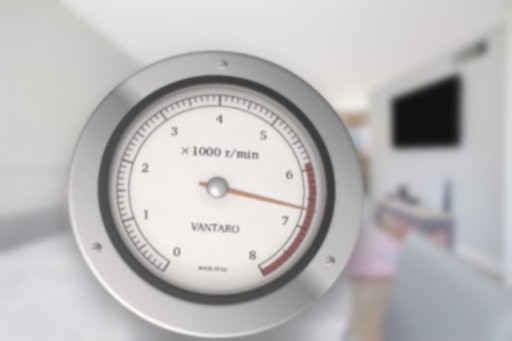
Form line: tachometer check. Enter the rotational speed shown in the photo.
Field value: 6700 rpm
